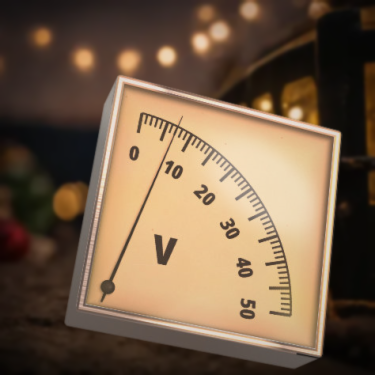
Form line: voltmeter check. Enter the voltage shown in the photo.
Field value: 7 V
